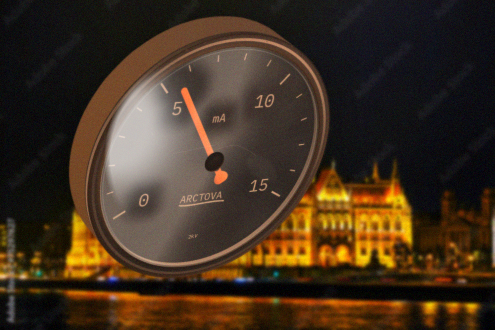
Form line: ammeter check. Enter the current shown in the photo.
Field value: 5.5 mA
